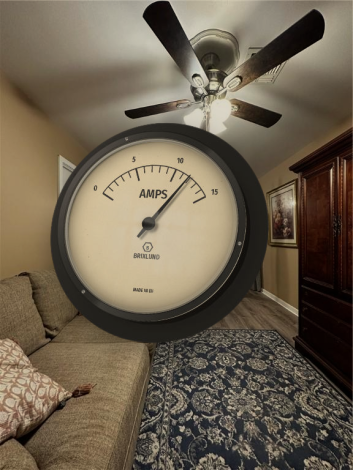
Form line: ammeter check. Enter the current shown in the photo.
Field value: 12 A
